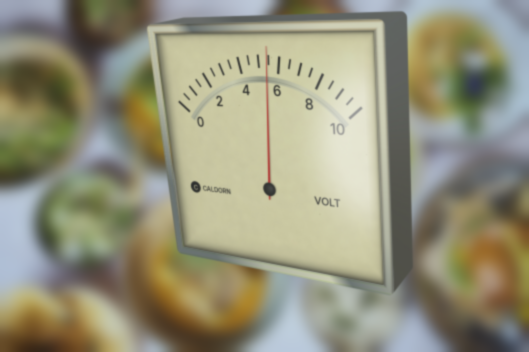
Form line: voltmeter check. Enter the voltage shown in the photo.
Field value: 5.5 V
